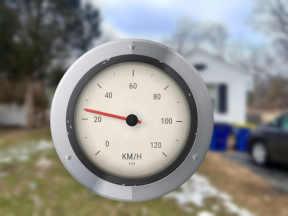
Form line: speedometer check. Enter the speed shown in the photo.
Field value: 25 km/h
